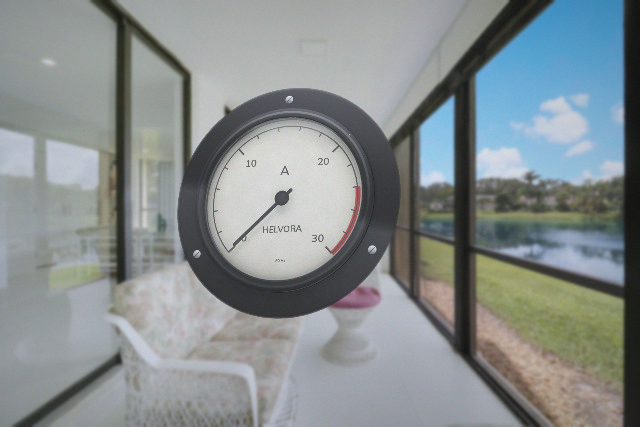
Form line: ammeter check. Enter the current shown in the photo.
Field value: 0 A
